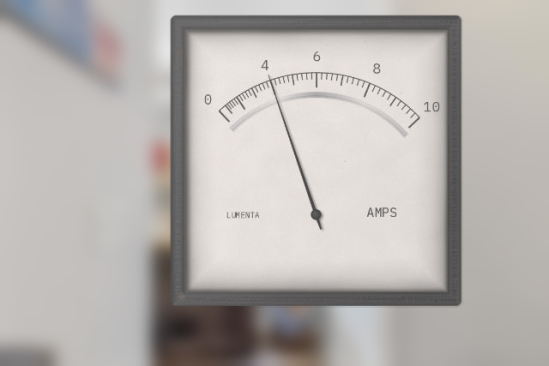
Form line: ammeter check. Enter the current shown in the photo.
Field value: 4 A
